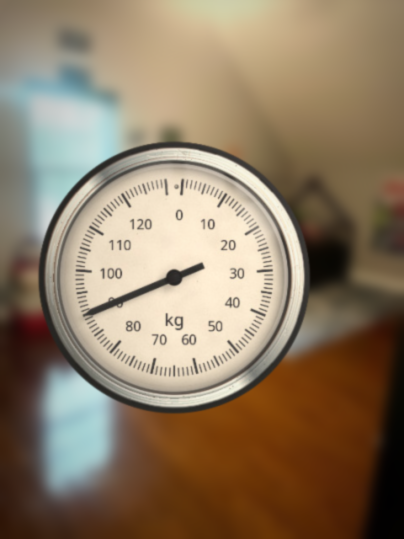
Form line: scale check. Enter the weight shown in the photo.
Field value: 90 kg
